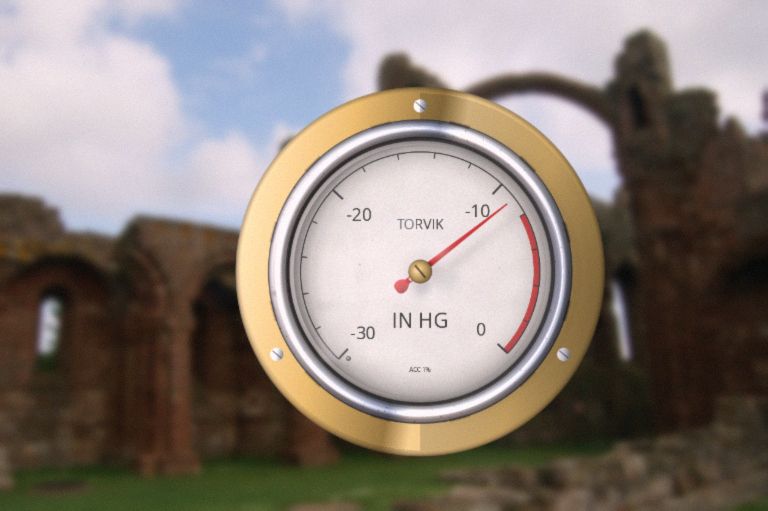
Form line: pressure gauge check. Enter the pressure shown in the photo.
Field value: -9 inHg
